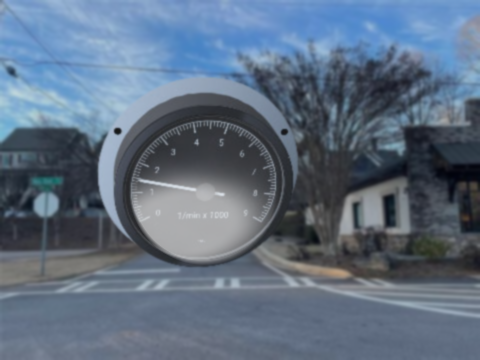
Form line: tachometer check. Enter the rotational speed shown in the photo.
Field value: 1500 rpm
